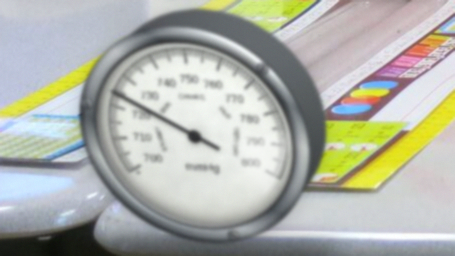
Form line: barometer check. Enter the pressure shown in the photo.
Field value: 725 mmHg
